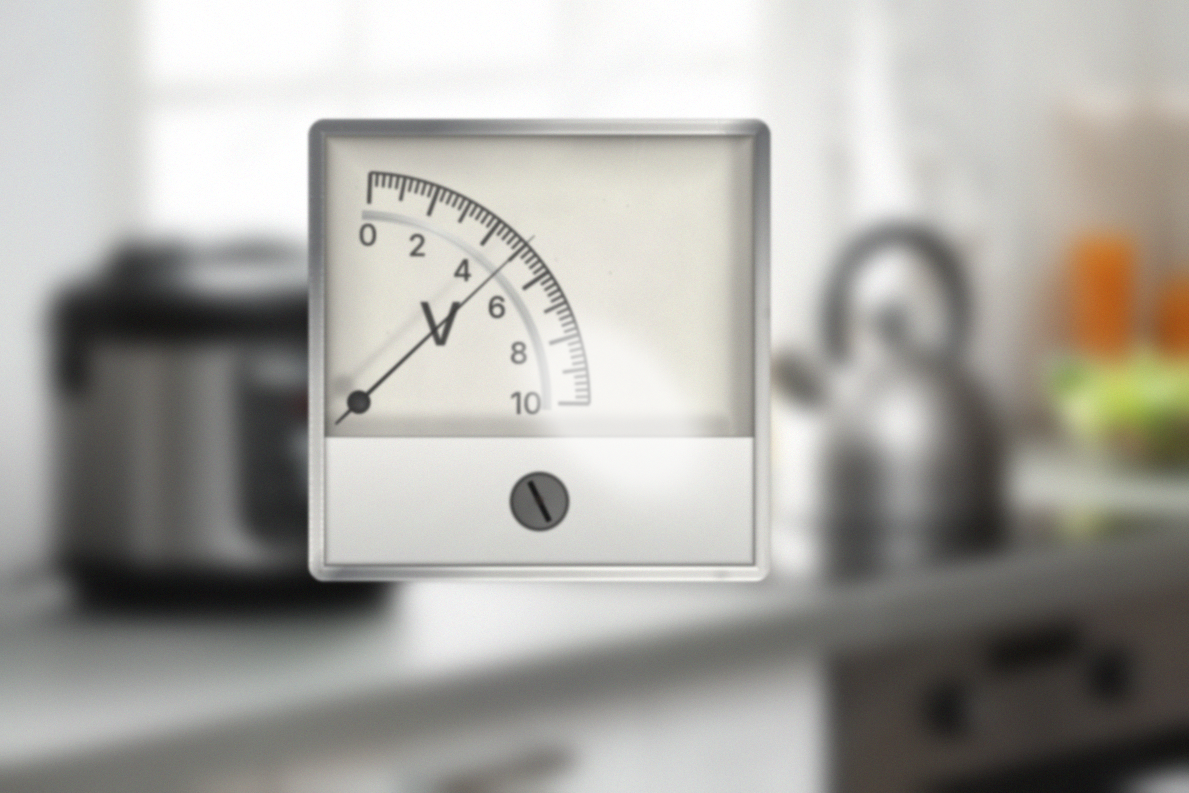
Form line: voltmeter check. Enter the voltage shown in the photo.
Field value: 5 V
